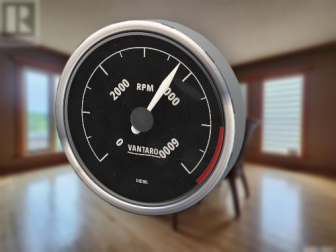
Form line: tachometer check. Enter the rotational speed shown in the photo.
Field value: 3750 rpm
